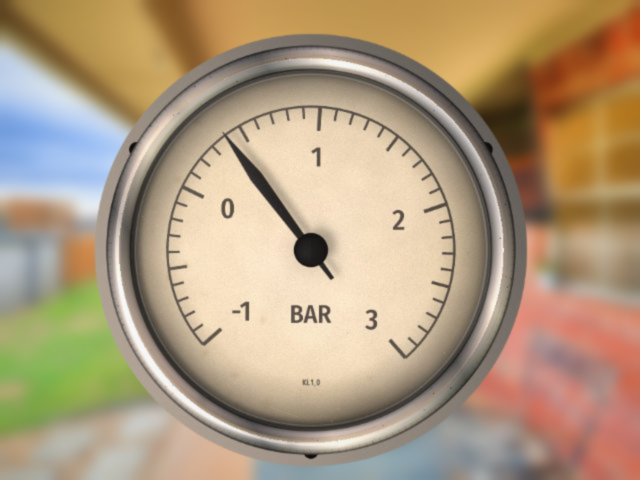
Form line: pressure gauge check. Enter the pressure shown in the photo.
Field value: 0.4 bar
